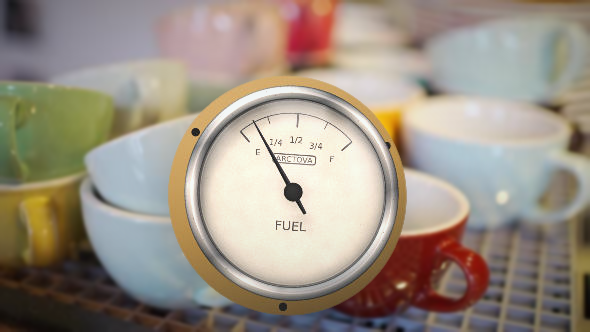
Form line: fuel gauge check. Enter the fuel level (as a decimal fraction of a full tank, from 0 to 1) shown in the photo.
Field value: 0.125
